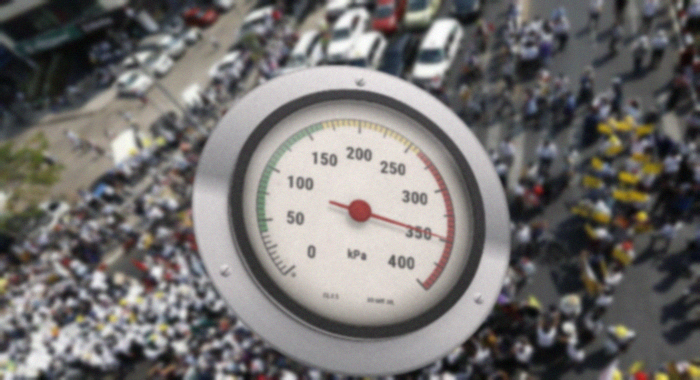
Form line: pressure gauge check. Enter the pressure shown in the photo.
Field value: 350 kPa
